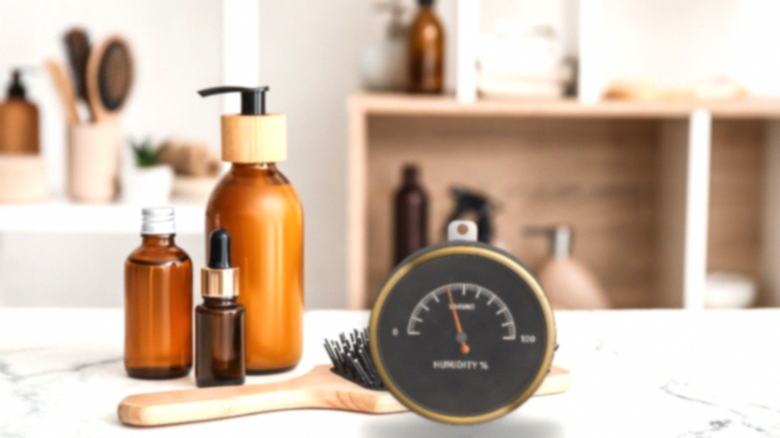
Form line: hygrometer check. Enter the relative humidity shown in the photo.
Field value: 40 %
